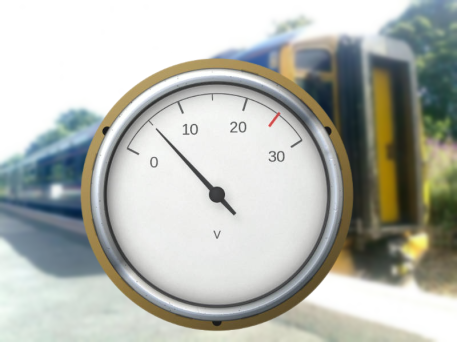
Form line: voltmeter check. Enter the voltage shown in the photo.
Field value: 5 V
